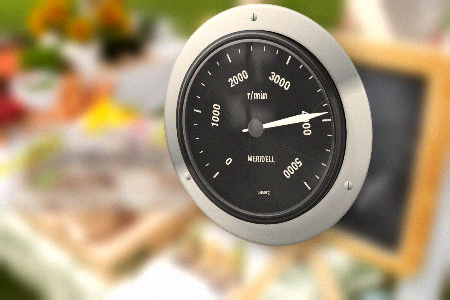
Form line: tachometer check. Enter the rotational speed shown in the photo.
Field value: 3900 rpm
